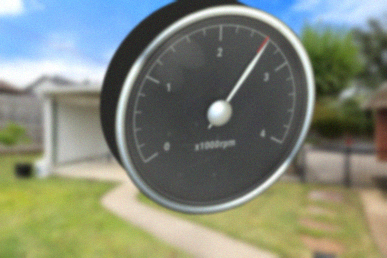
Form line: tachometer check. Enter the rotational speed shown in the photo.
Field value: 2600 rpm
